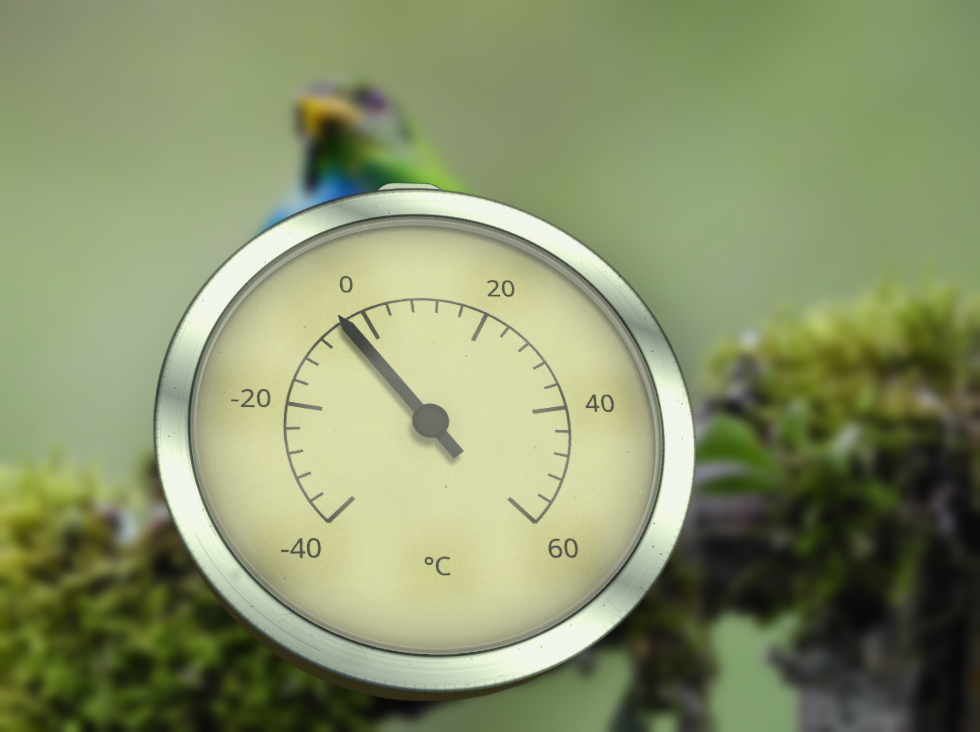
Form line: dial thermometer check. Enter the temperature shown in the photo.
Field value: -4 °C
